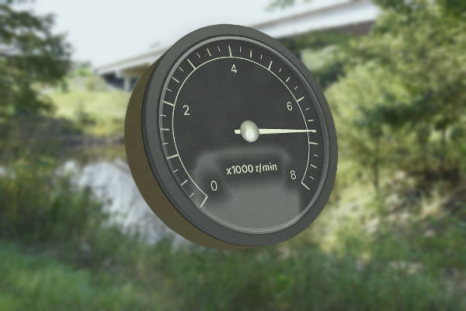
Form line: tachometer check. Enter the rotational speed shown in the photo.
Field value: 6750 rpm
